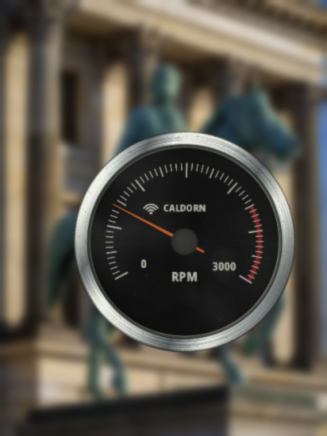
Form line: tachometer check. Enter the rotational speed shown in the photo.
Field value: 700 rpm
